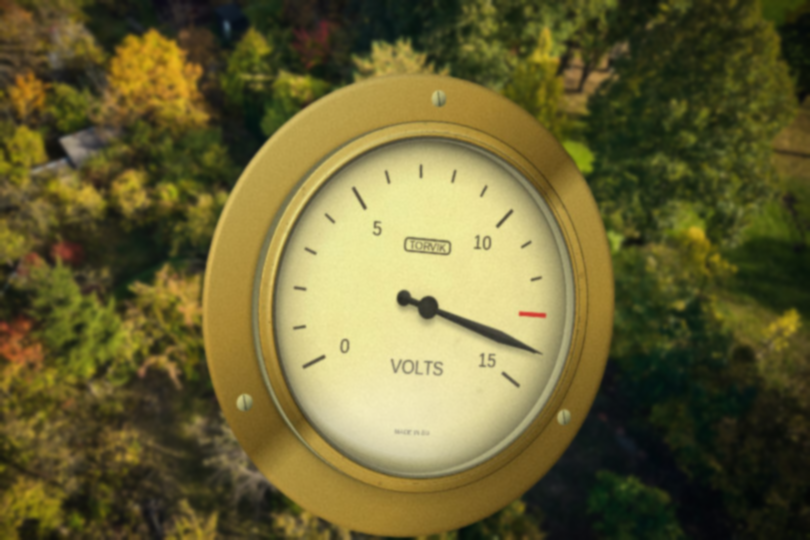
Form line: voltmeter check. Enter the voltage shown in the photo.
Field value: 14 V
